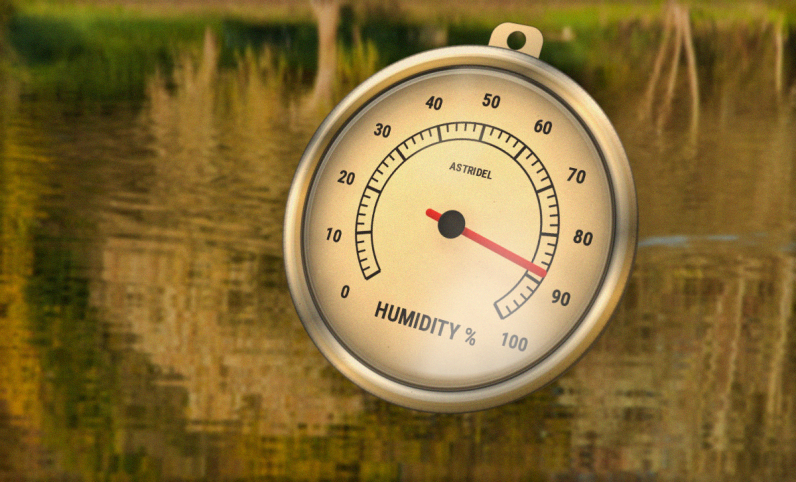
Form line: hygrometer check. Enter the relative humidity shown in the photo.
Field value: 88 %
